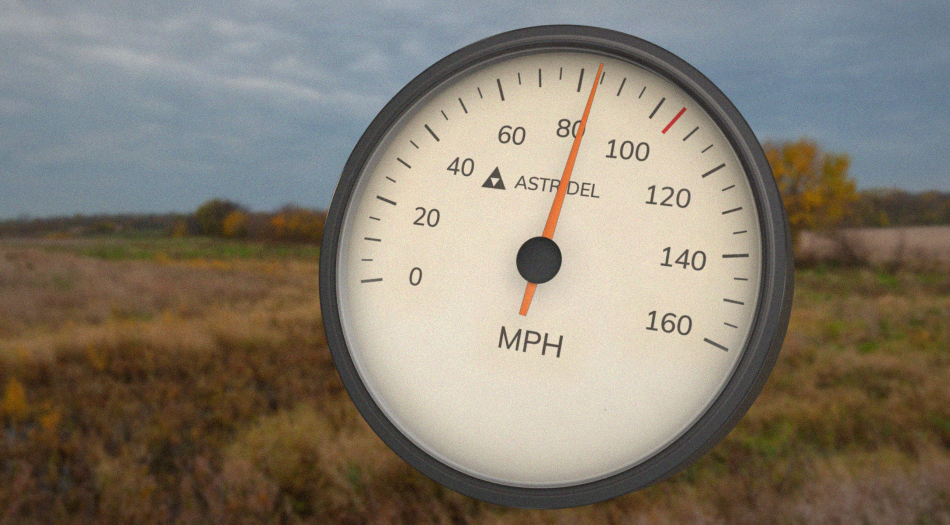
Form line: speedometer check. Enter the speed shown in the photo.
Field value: 85 mph
